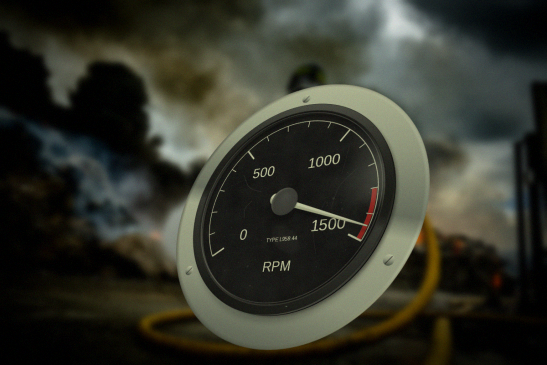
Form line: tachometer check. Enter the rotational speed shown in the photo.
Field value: 1450 rpm
